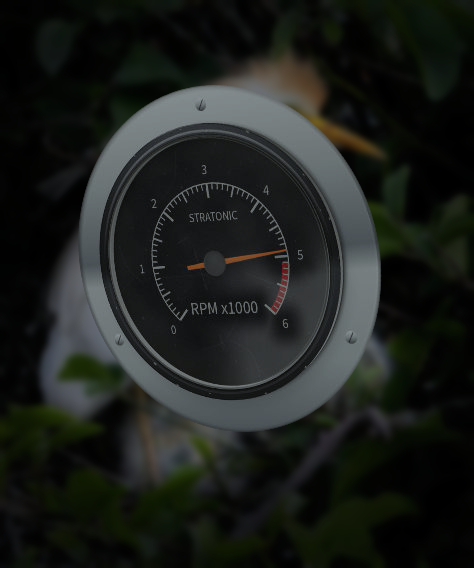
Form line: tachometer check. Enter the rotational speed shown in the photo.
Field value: 4900 rpm
